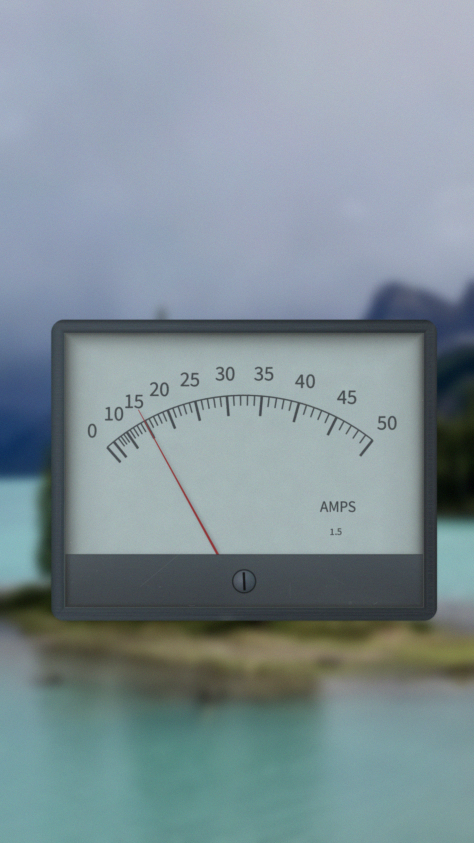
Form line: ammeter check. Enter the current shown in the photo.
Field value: 15 A
